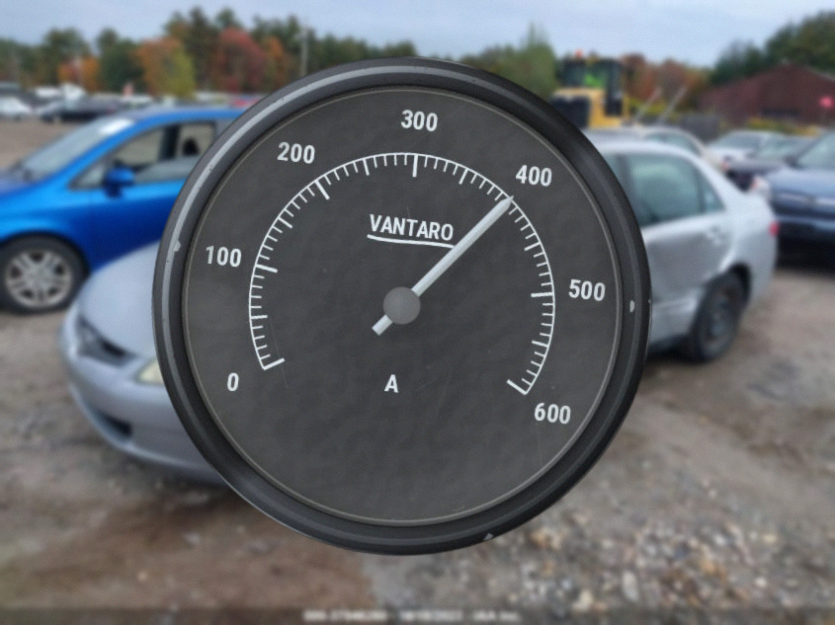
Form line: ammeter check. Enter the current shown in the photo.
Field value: 400 A
